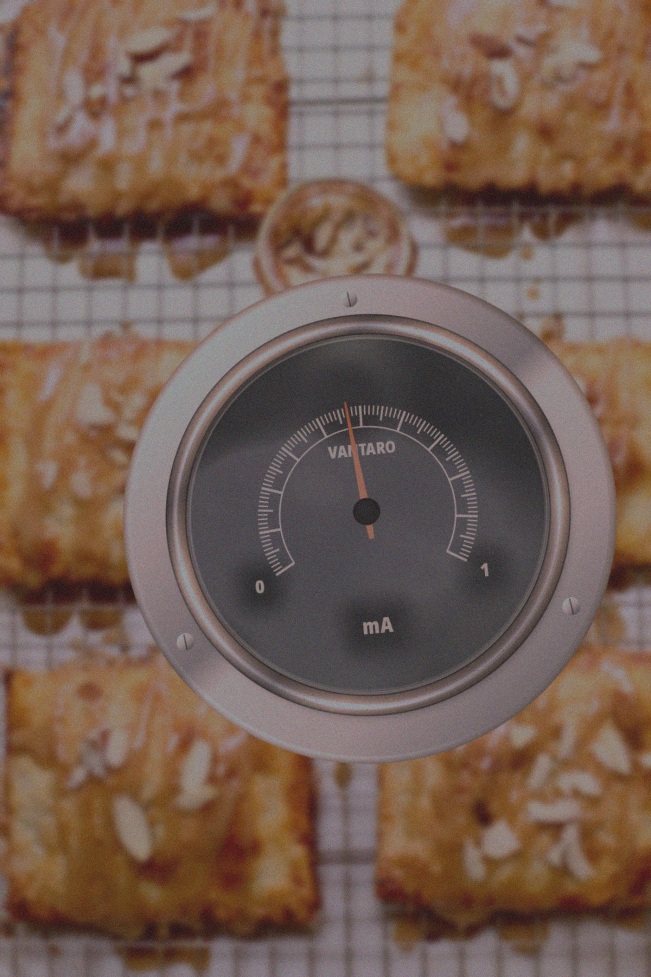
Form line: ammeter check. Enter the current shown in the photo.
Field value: 0.47 mA
